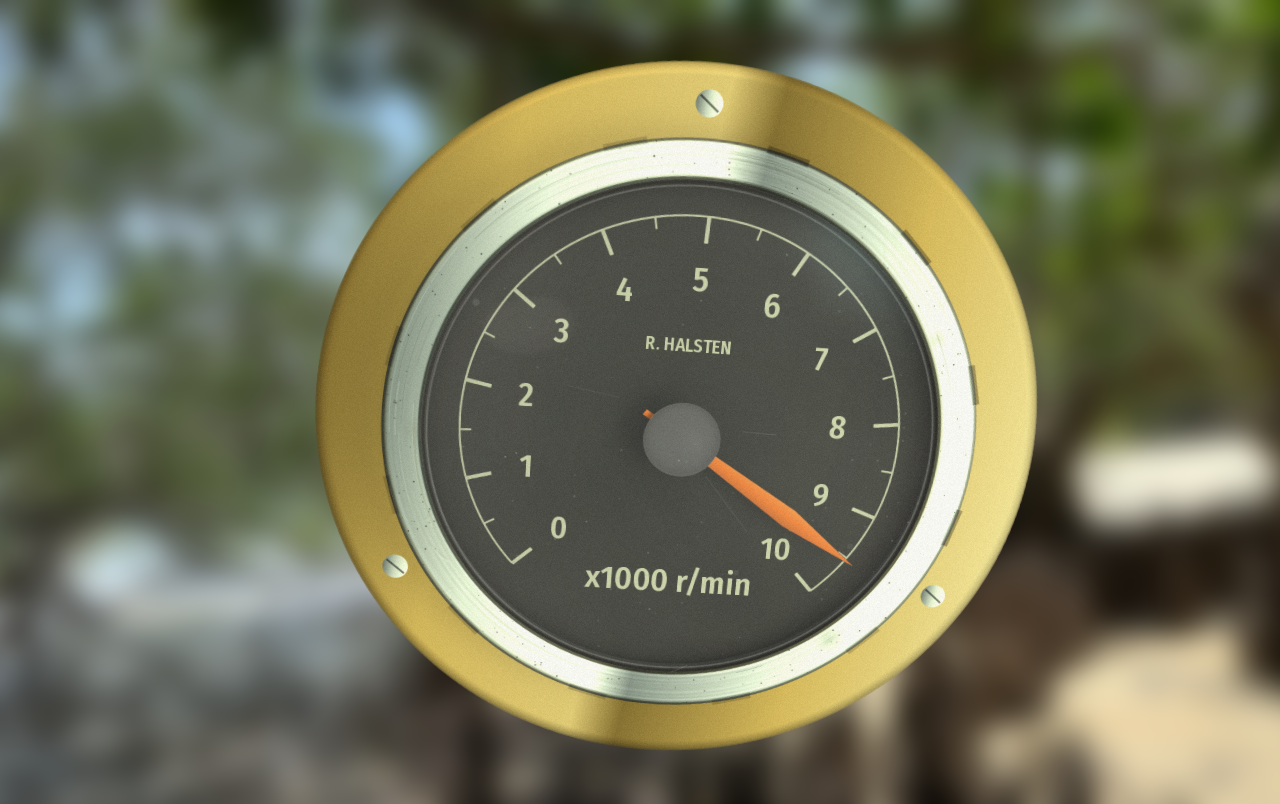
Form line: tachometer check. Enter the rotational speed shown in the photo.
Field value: 9500 rpm
